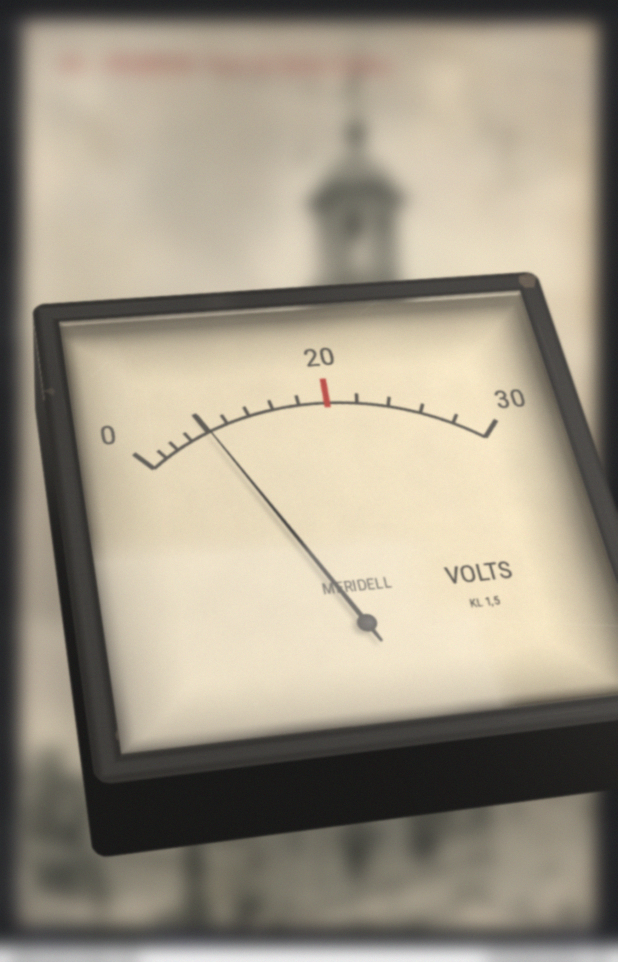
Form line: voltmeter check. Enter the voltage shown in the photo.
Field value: 10 V
